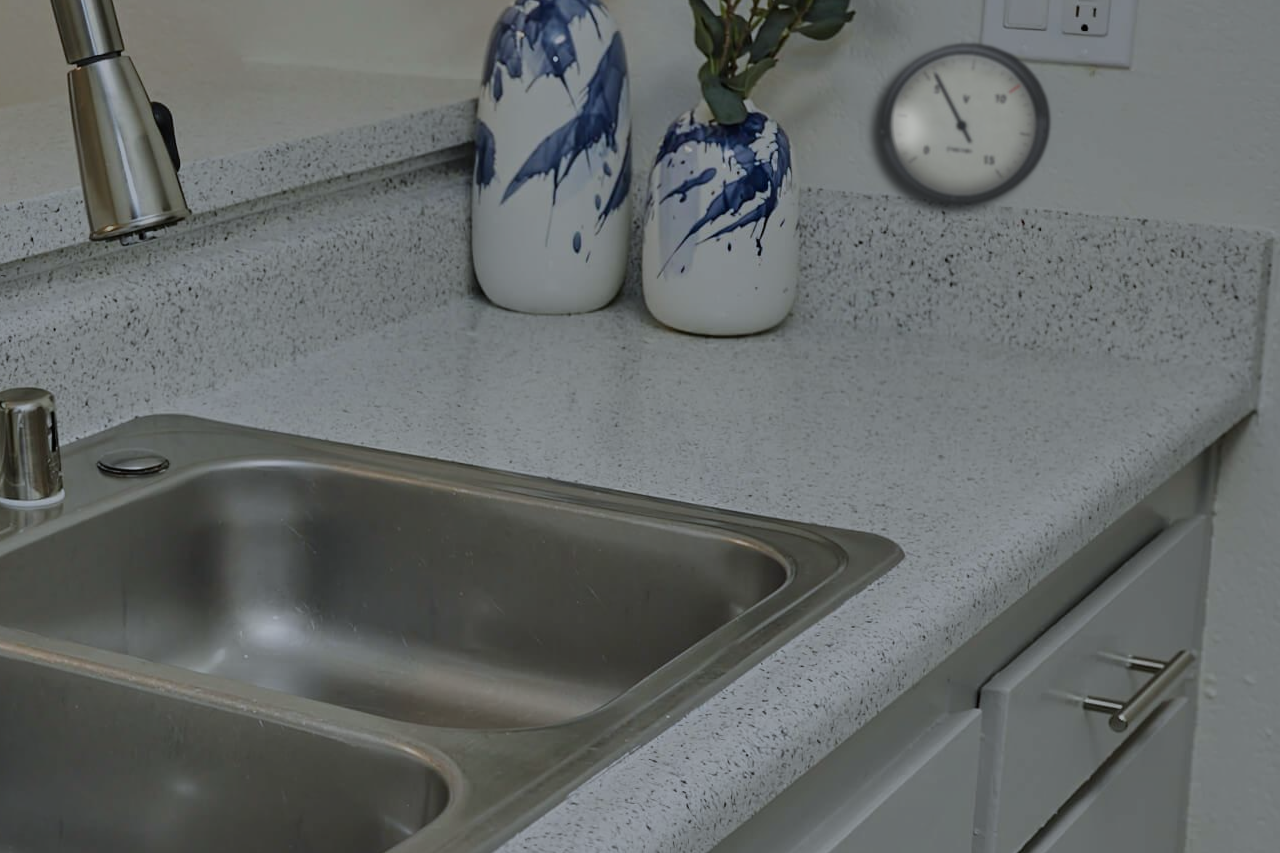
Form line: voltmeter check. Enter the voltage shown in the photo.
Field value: 5.5 V
